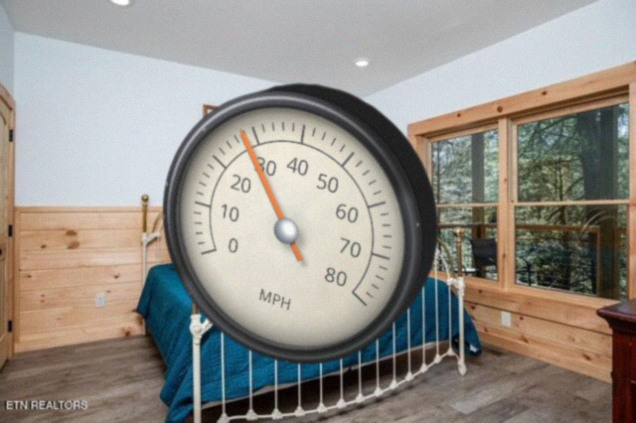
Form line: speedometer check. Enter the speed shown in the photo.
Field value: 28 mph
